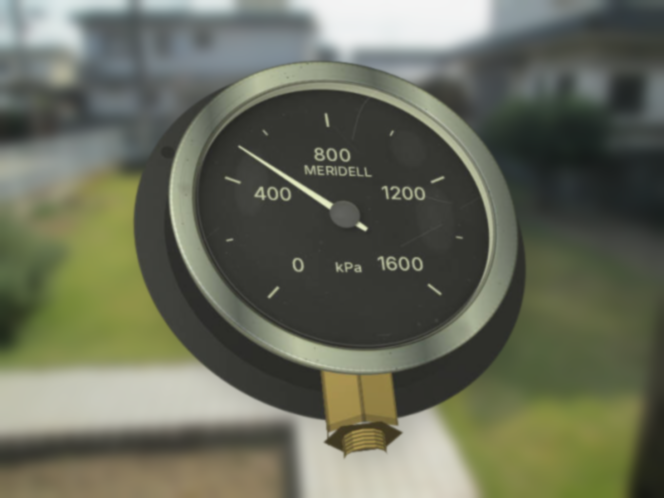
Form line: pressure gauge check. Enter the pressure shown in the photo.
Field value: 500 kPa
